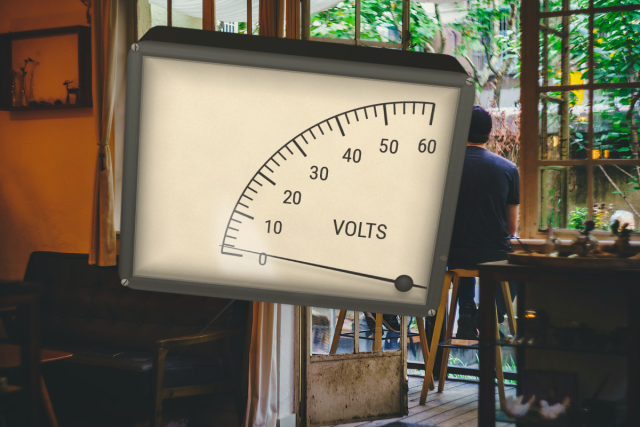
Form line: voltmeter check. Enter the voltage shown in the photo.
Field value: 2 V
